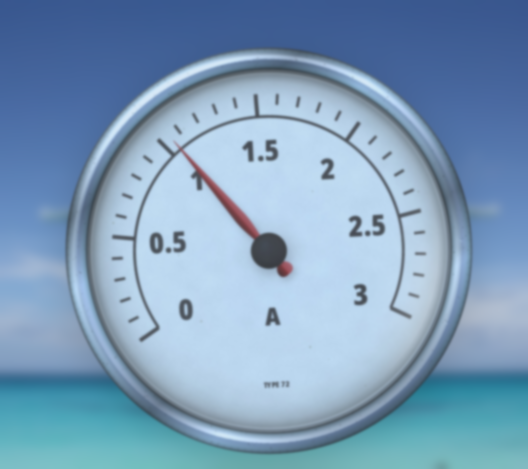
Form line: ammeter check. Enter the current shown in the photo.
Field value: 1.05 A
